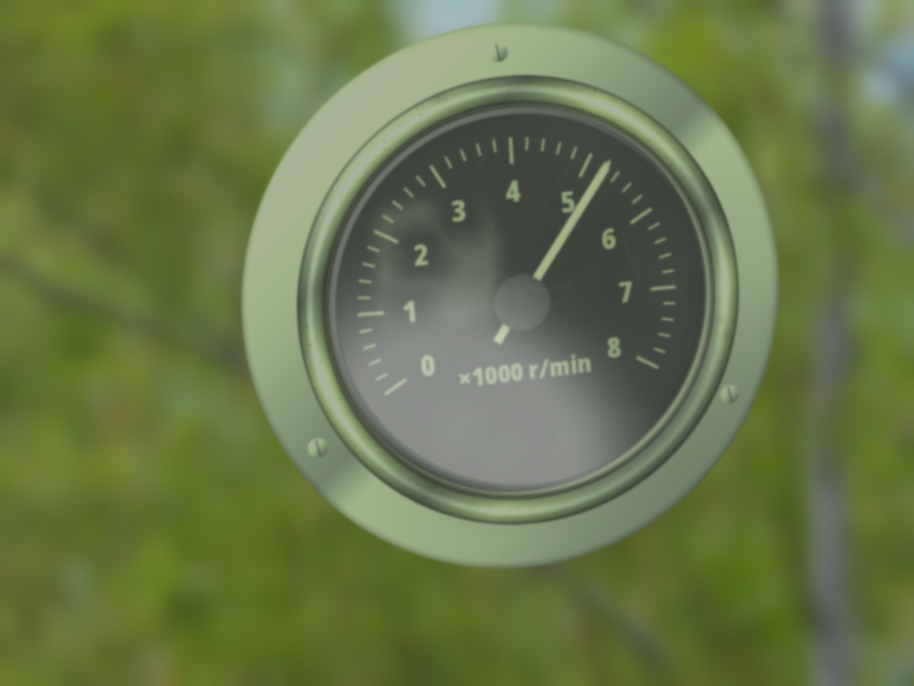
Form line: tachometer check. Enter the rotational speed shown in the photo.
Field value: 5200 rpm
